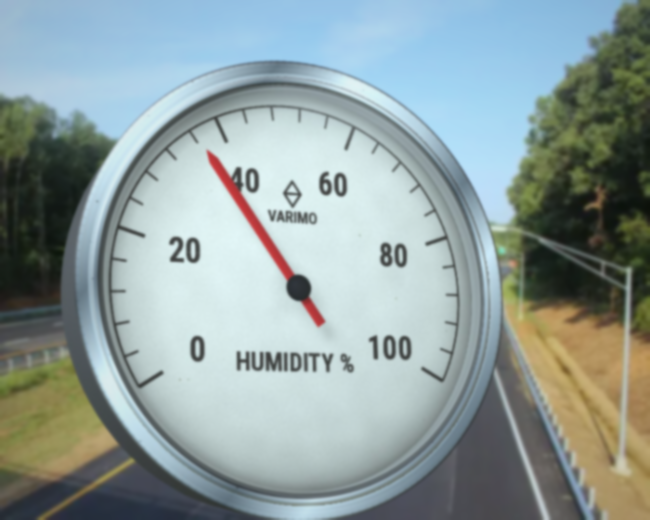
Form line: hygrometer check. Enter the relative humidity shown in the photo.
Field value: 36 %
